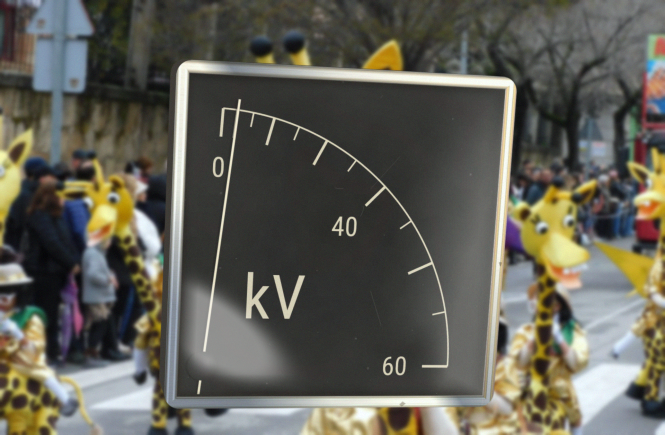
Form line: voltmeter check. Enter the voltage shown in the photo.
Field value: 10 kV
